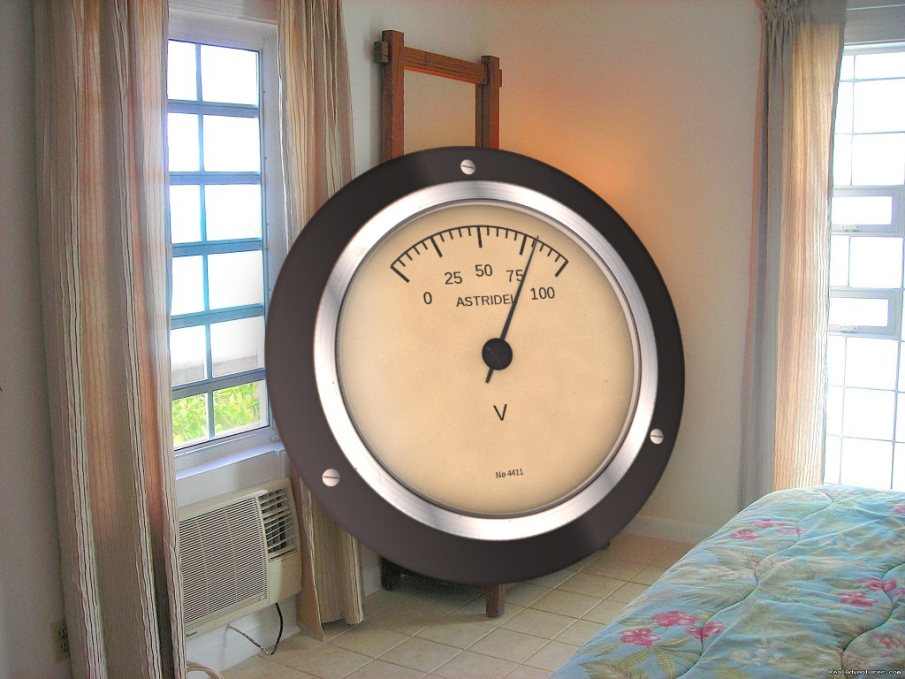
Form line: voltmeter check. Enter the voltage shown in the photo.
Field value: 80 V
